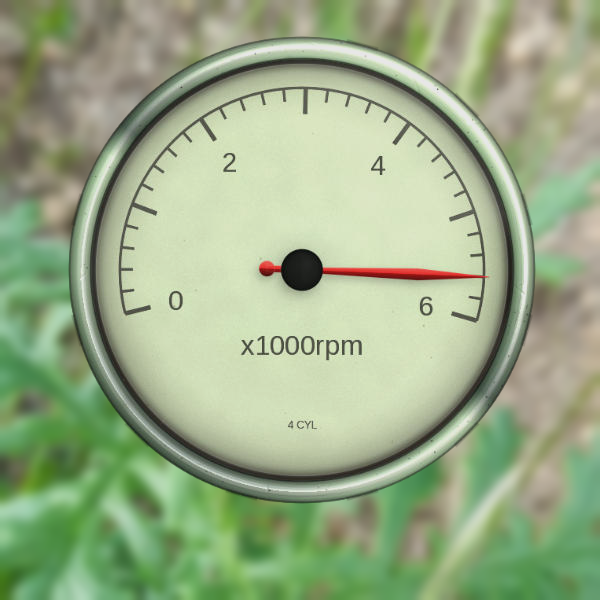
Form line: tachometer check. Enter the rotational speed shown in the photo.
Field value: 5600 rpm
